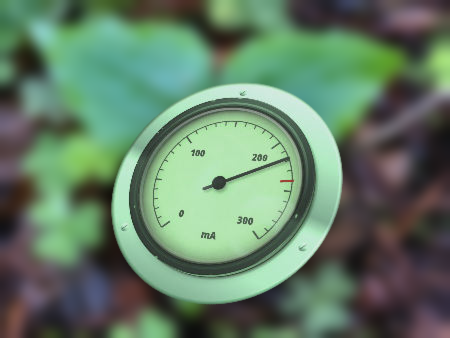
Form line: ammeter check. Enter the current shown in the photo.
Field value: 220 mA
